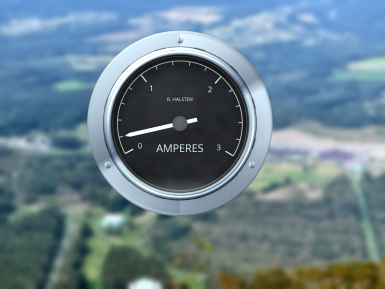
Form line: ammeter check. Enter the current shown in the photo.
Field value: 0.2 A
